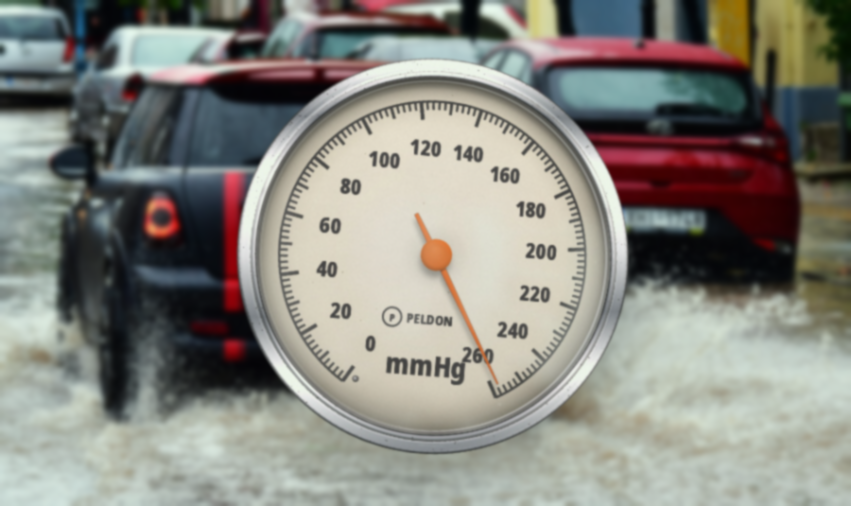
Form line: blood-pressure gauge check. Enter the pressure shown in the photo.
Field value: 258 mmHg
